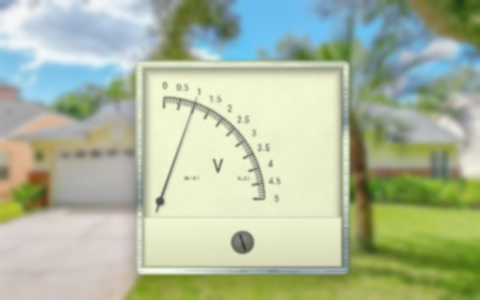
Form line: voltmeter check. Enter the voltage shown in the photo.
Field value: 1 V
